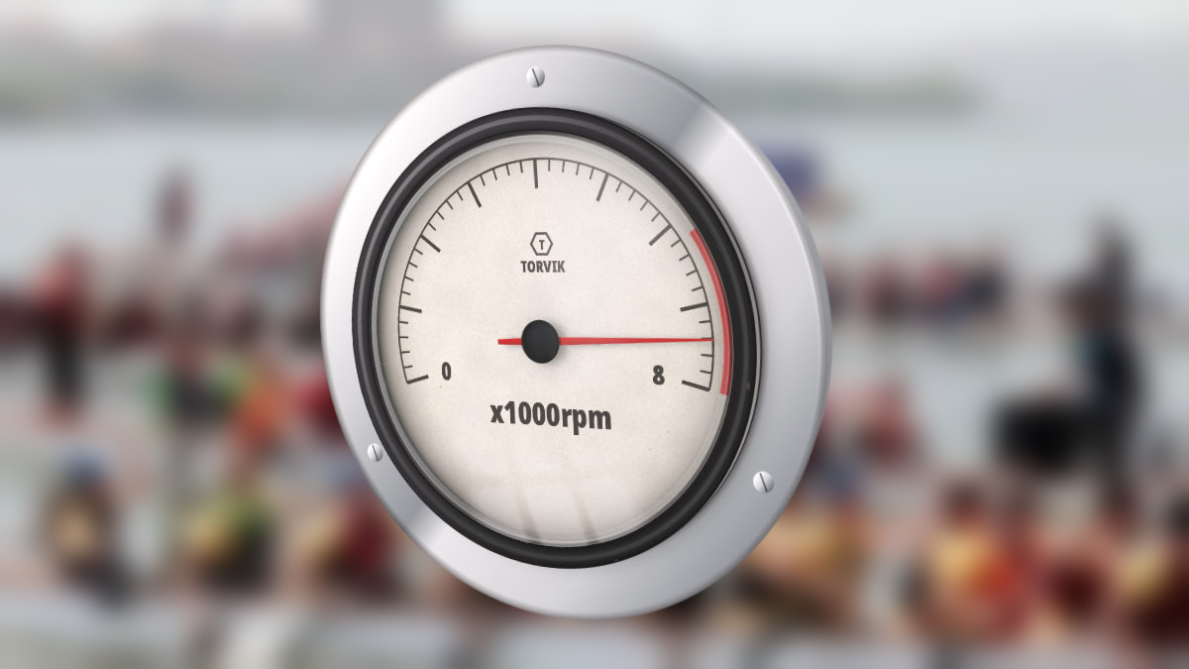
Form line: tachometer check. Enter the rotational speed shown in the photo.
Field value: 7400 rpm
